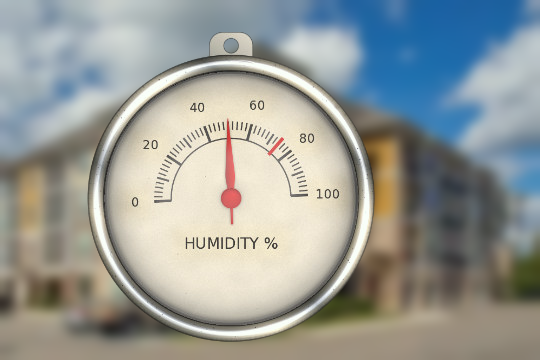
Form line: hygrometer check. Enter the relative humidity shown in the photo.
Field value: 50 %
